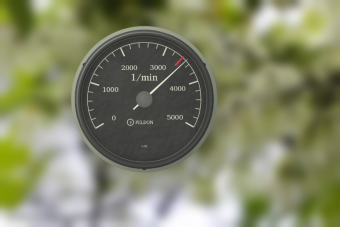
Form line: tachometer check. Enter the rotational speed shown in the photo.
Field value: 3500 rpm
